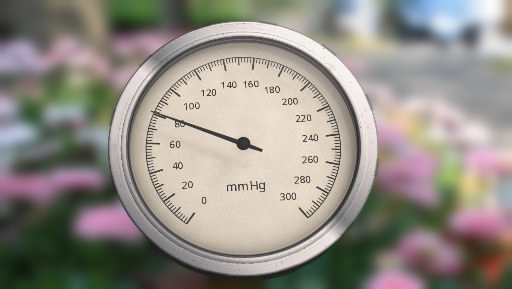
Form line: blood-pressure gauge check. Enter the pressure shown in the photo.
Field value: 80 mmHg
